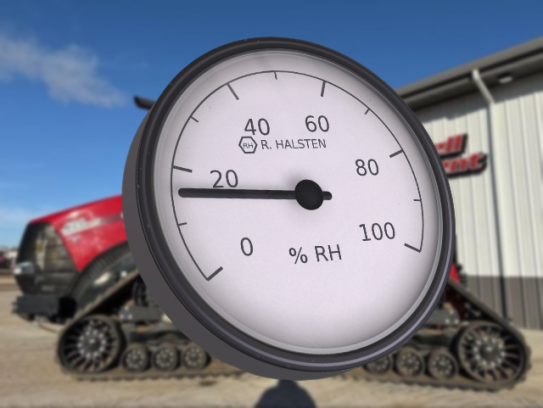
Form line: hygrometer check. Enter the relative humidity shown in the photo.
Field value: 15 %
